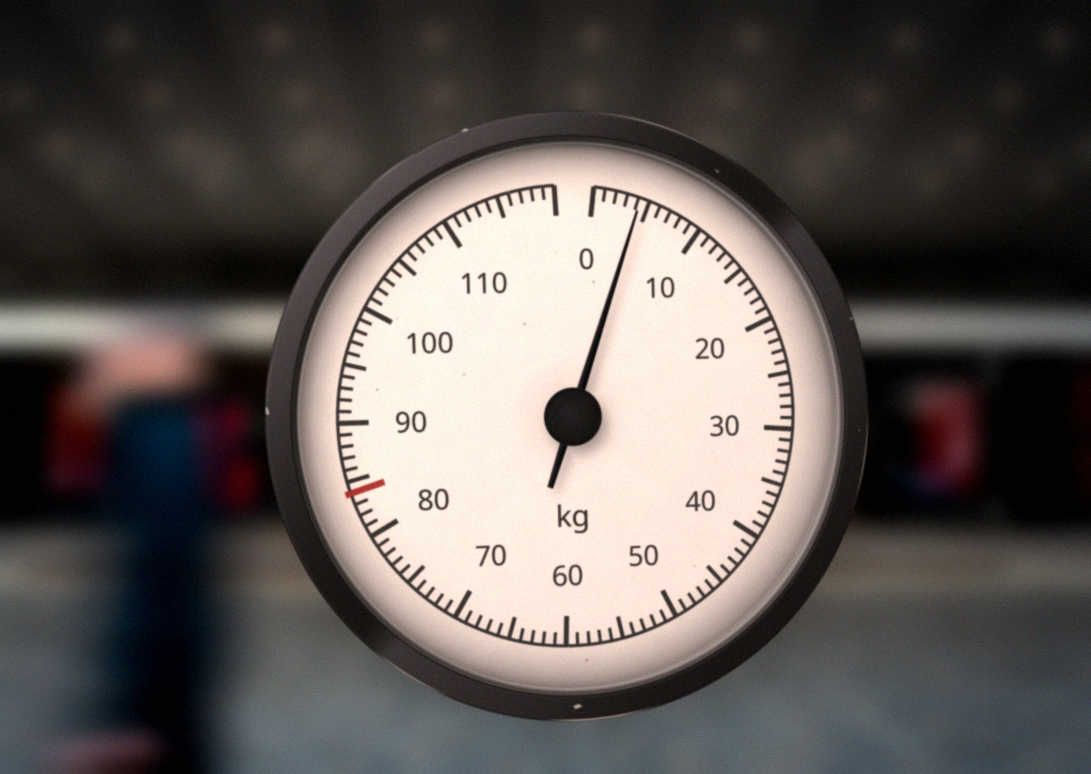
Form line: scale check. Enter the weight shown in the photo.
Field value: 4 kg
